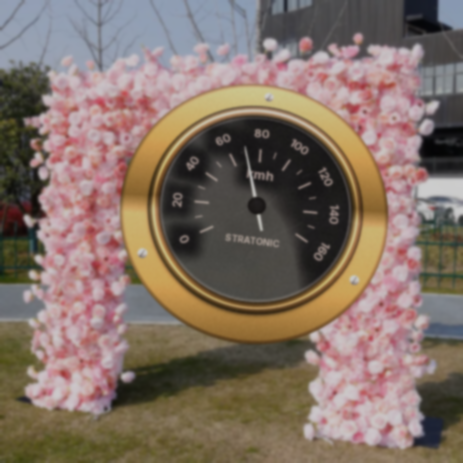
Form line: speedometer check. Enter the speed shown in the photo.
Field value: 70 km/h
